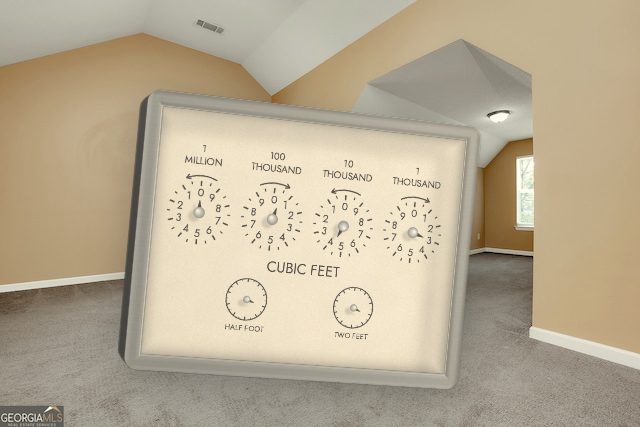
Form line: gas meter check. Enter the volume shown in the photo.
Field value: 4300 ft³
